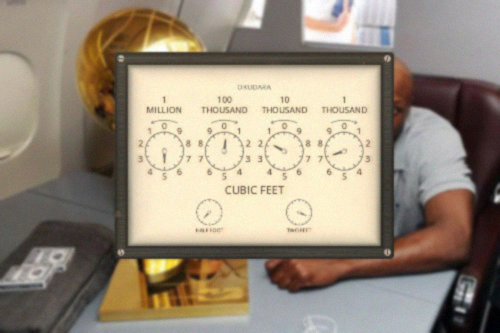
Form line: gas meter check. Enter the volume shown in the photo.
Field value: 501700 ft³
